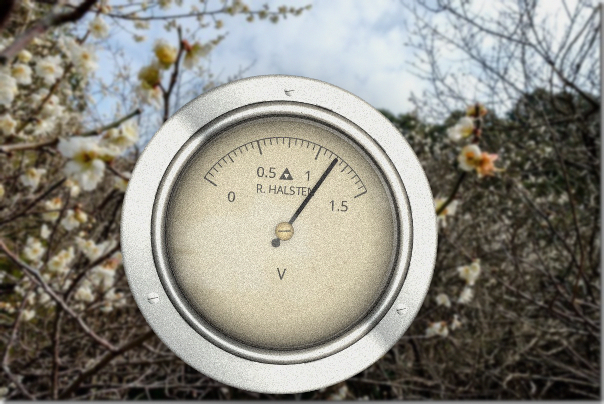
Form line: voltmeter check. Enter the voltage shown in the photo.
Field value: 1.15 V
